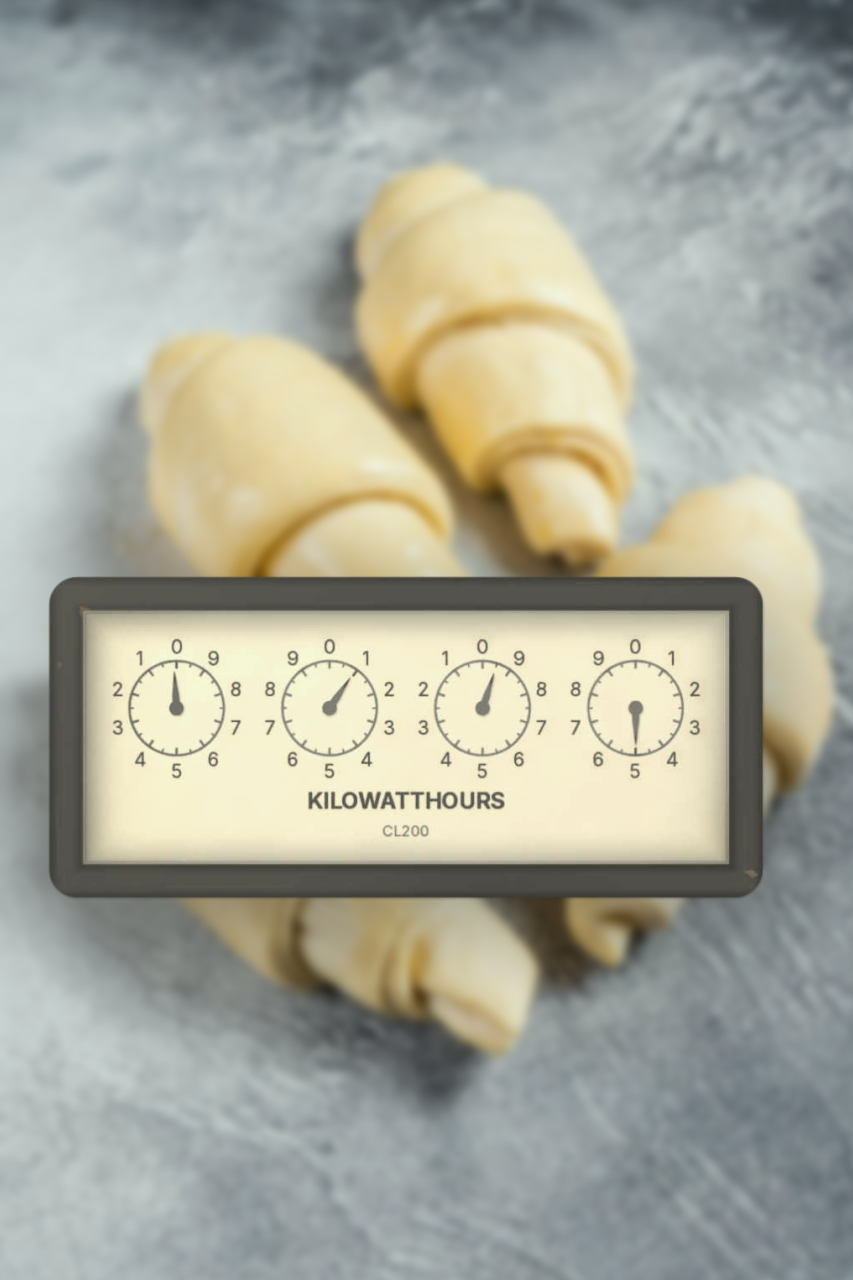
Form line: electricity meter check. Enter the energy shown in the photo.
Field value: 95 kWh
